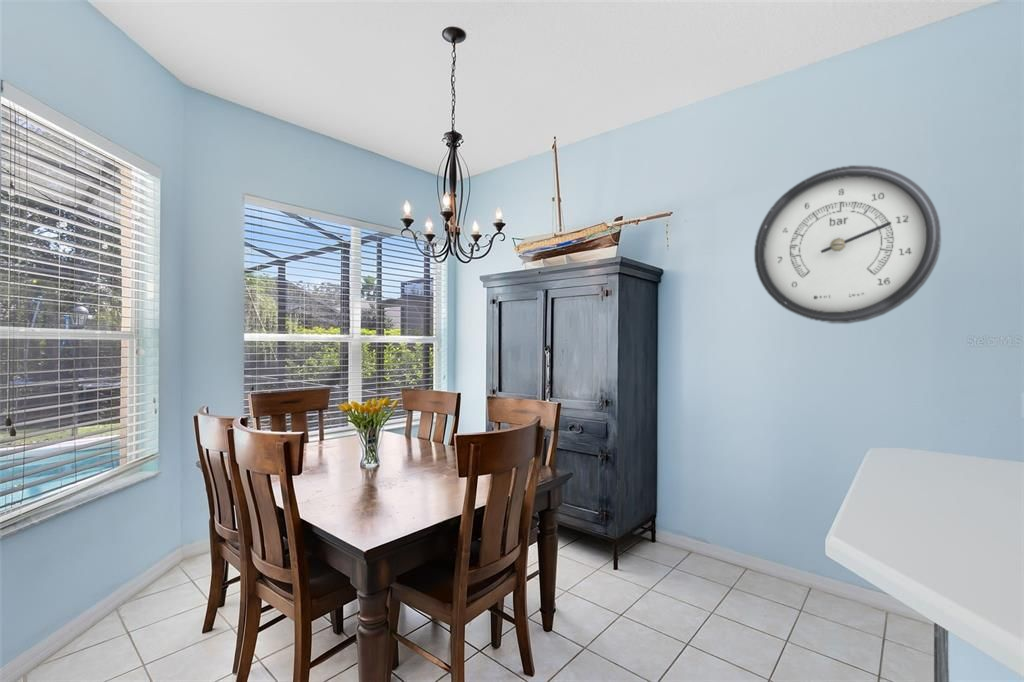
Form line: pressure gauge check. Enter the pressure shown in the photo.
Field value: 12 bar
